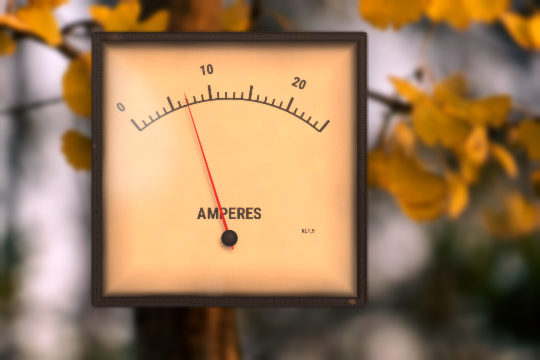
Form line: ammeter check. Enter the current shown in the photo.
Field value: 7 A
